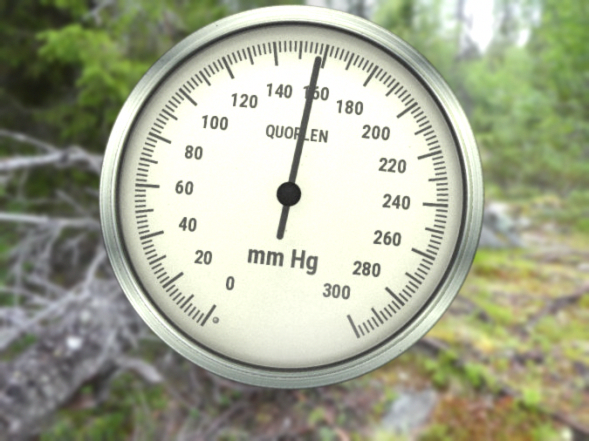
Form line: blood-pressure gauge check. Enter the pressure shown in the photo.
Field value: 158 mmHg
